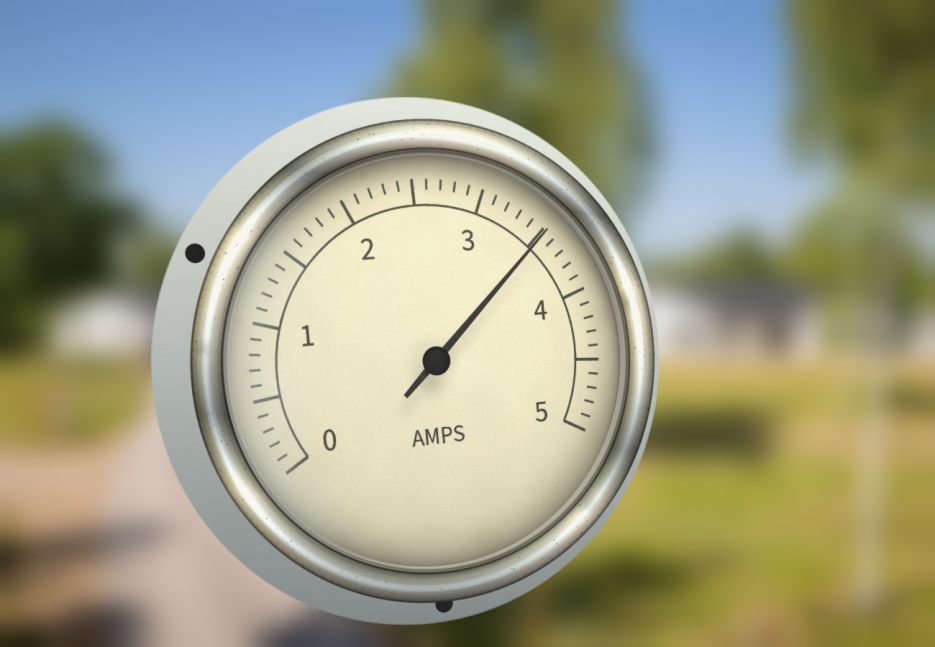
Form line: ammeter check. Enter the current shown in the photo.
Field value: 3.5 A
